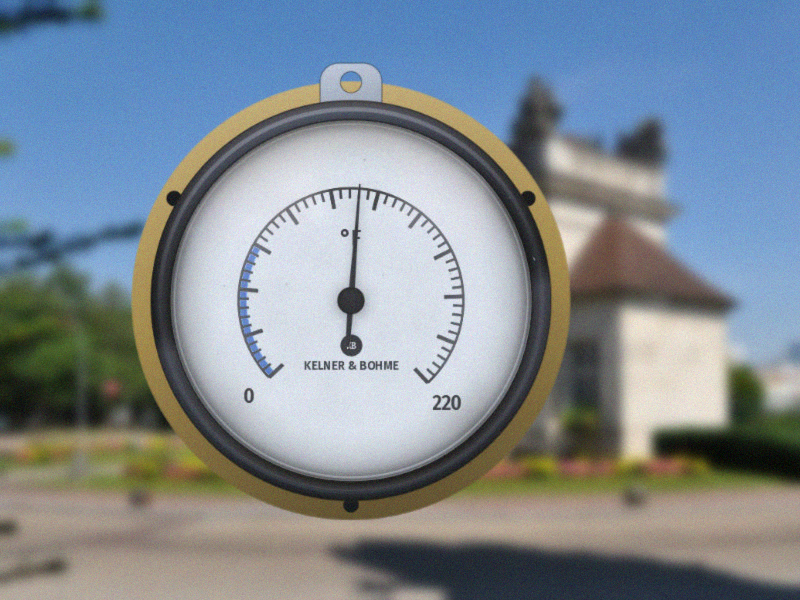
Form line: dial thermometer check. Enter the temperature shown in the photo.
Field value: 112 °F
